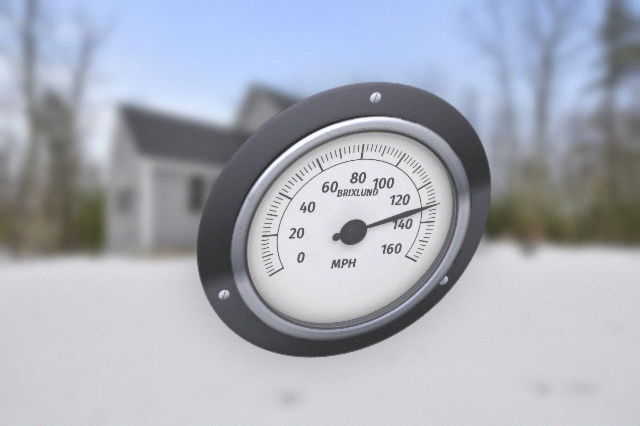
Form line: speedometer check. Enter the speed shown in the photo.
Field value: 130 mph
